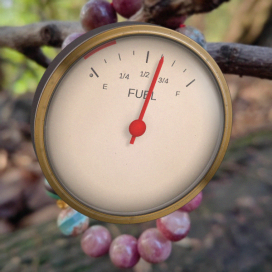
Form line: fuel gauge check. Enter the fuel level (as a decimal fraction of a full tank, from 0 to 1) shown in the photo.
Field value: 0.625
